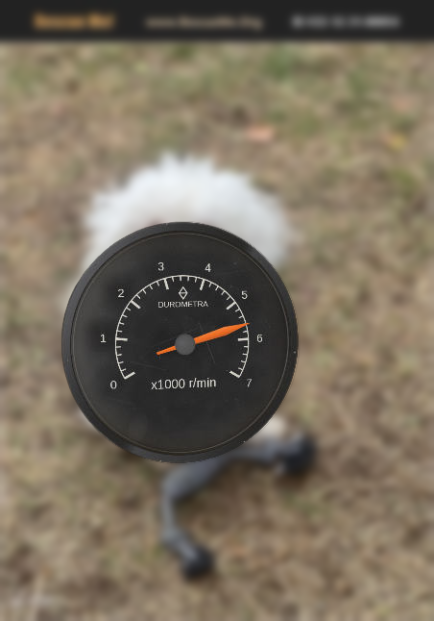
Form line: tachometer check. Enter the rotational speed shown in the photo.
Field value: 5600 rpm
